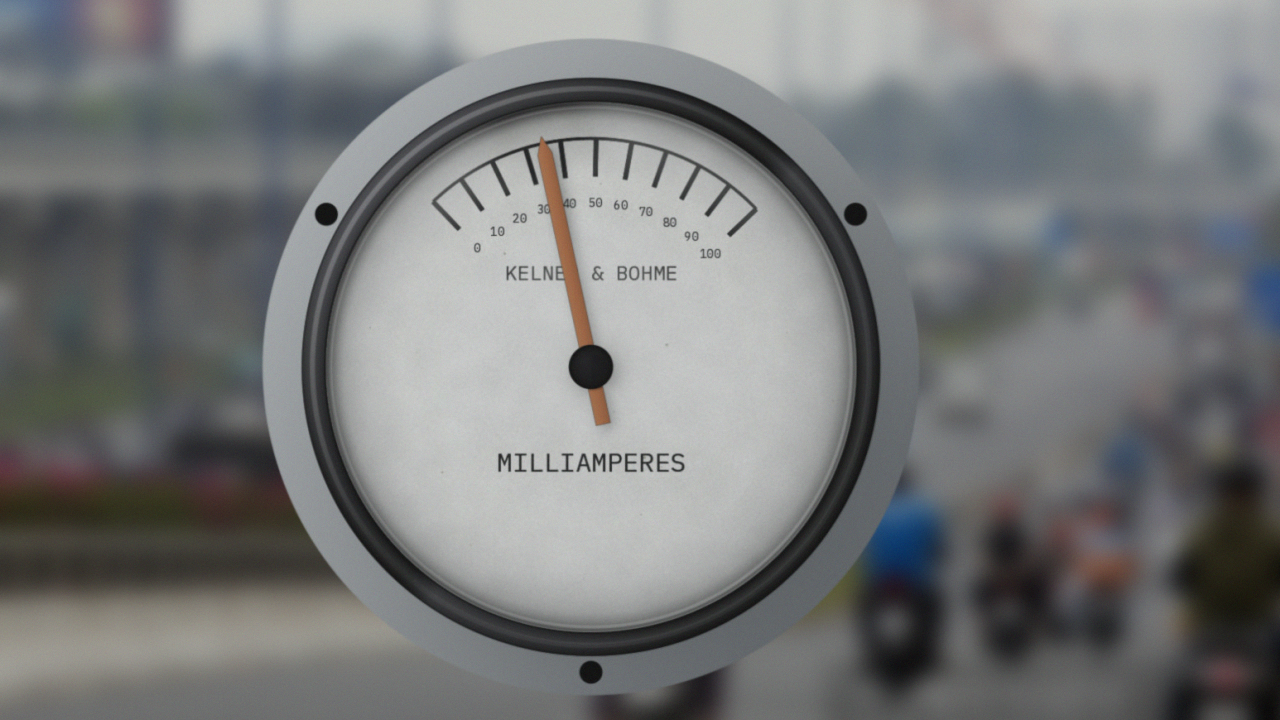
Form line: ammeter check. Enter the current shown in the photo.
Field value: 35 mA
